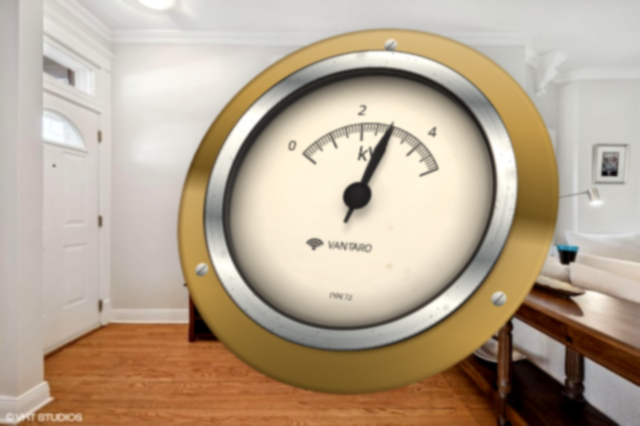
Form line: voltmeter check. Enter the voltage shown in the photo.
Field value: 3 kV
